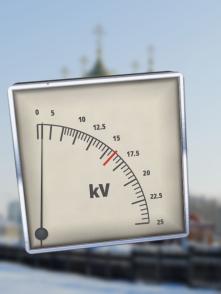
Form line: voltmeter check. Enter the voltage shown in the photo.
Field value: 2.5 kV
